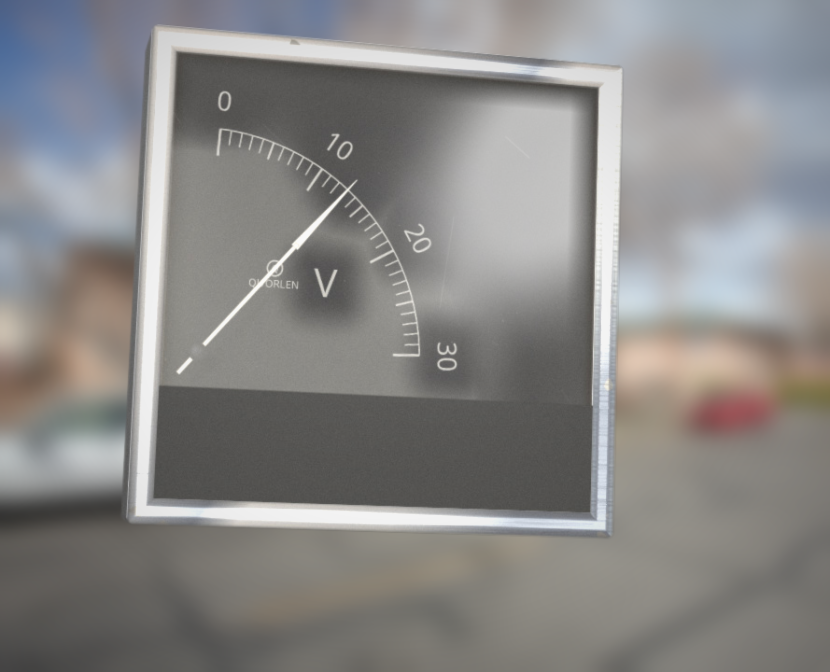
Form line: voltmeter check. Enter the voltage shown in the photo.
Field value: 13 V
